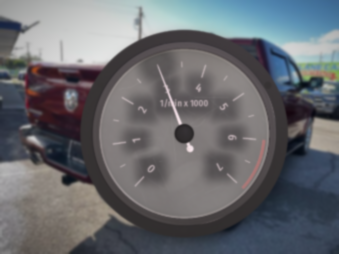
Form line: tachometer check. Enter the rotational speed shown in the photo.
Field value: 3000 rpm
